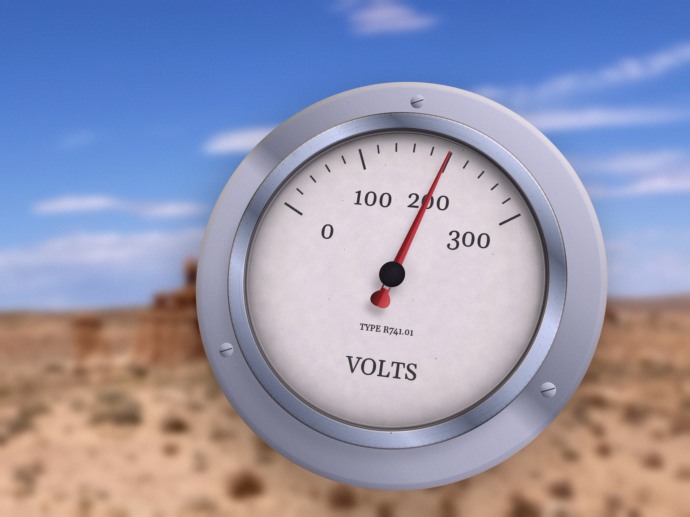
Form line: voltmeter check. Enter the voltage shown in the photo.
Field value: 200 V
